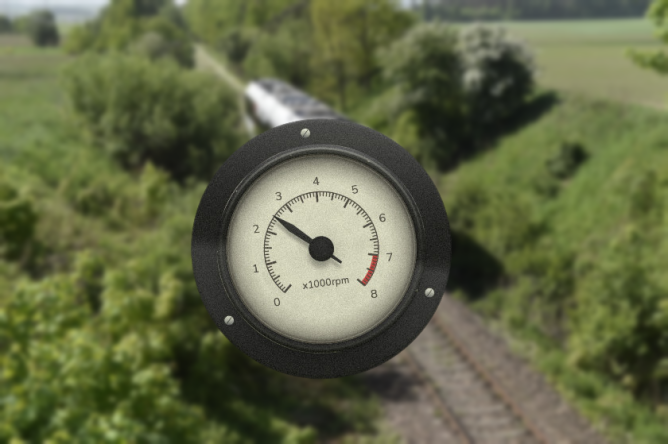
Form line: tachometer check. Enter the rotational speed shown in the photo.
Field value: 2500 rpm
